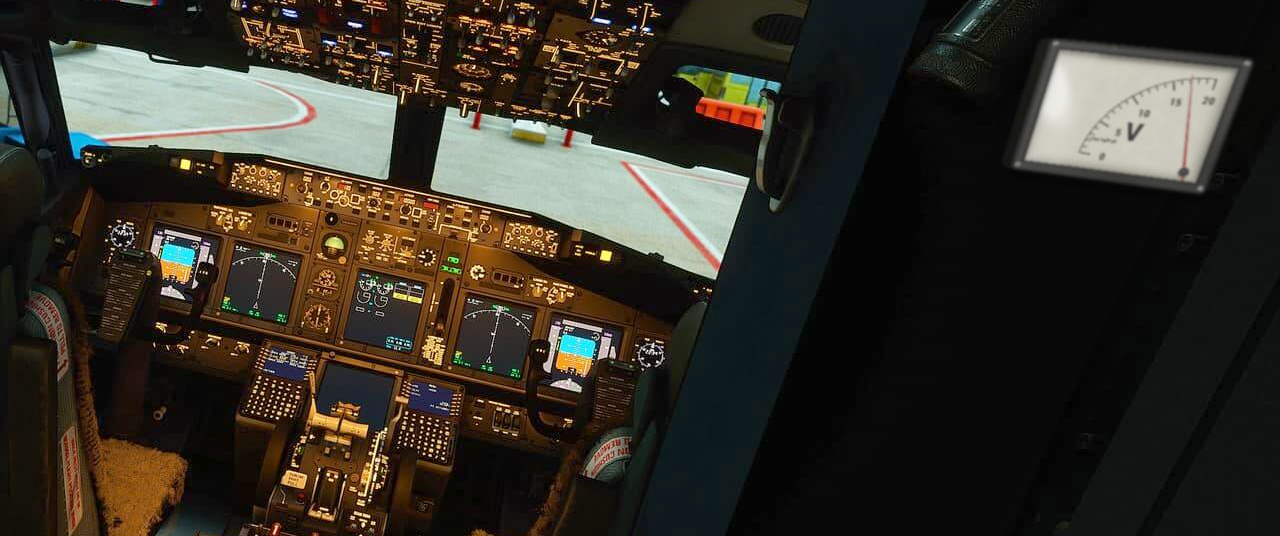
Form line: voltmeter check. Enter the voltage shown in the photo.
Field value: 17 V
